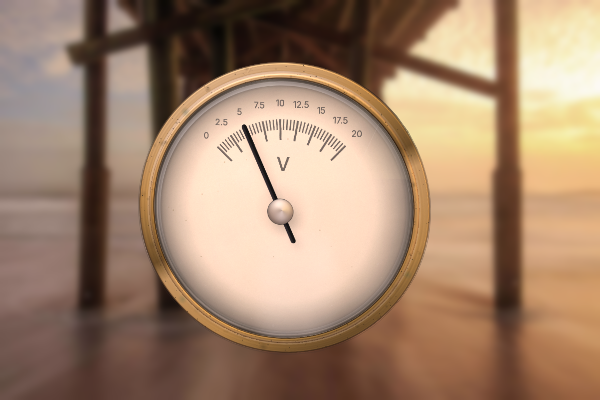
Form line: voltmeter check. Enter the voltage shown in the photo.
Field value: 5 V
